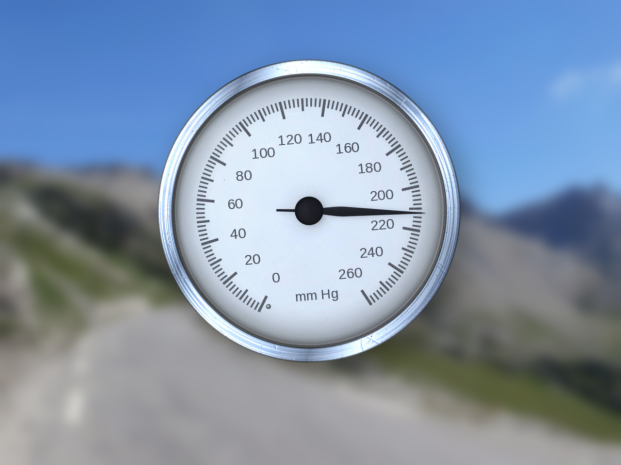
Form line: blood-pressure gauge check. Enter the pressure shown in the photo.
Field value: 212 mmHg
